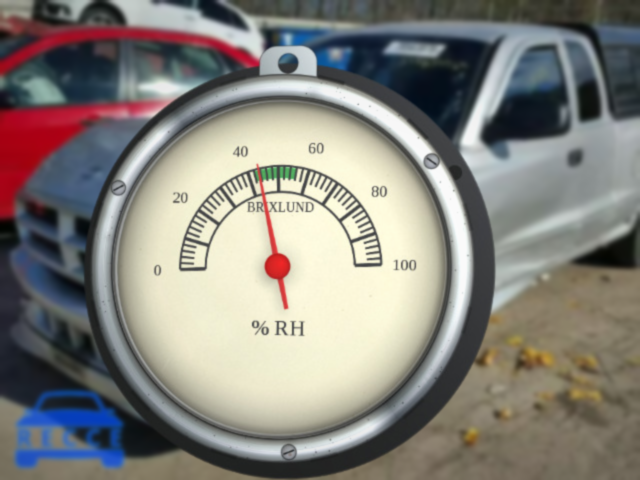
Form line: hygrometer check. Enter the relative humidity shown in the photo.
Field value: 44 %
